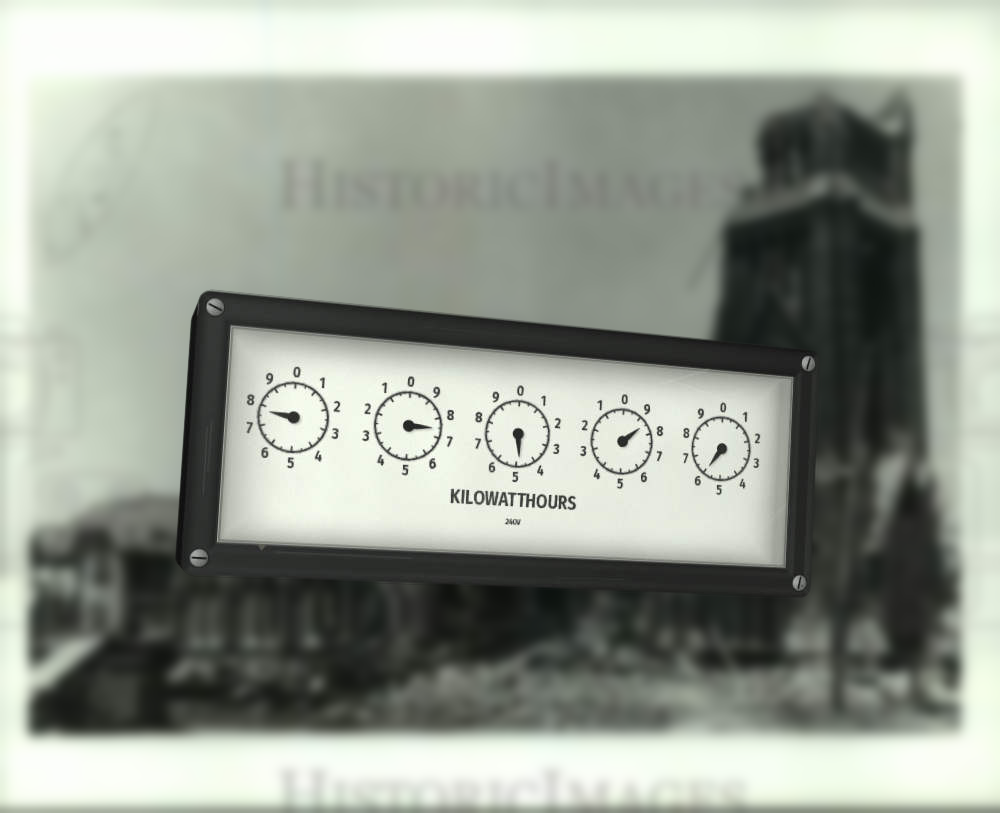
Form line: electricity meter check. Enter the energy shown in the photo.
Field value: 77486 kWh
